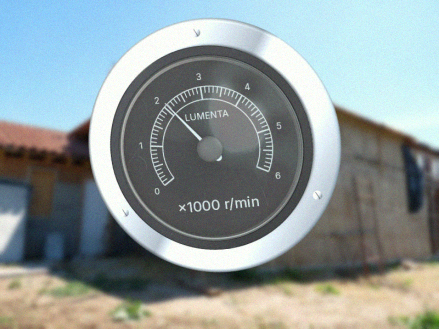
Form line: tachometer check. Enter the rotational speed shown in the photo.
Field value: 2100 rpm
